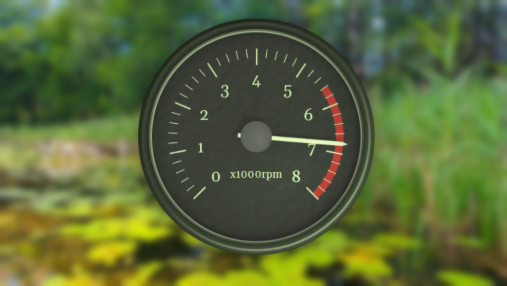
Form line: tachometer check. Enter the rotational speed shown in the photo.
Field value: 6800 rpm
